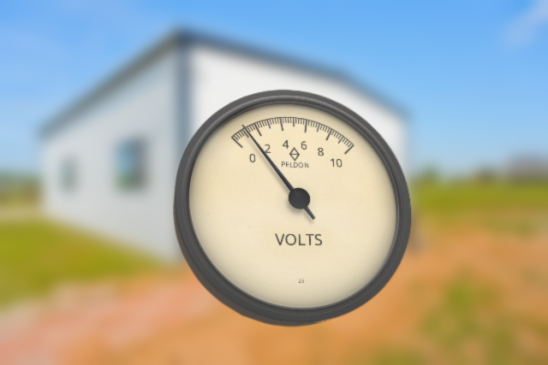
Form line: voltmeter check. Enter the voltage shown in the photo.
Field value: 1 V
